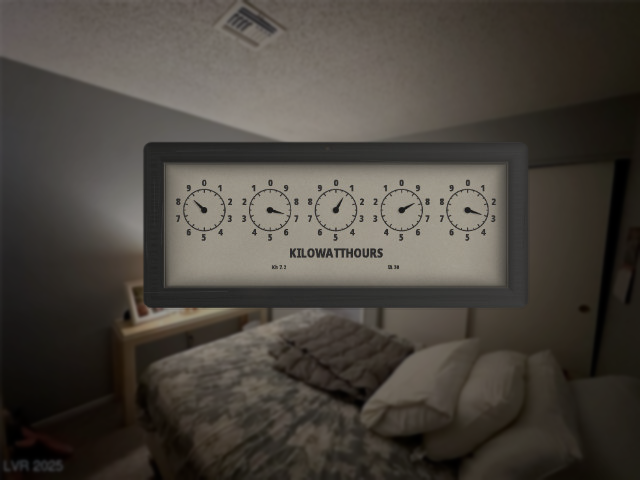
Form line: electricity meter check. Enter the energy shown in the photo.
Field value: 87083 kWh
